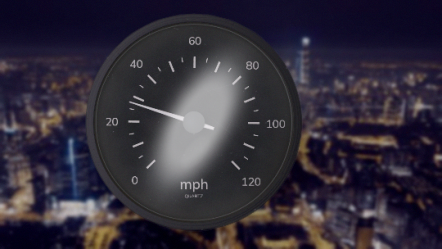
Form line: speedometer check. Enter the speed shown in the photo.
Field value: 27.5 mph
